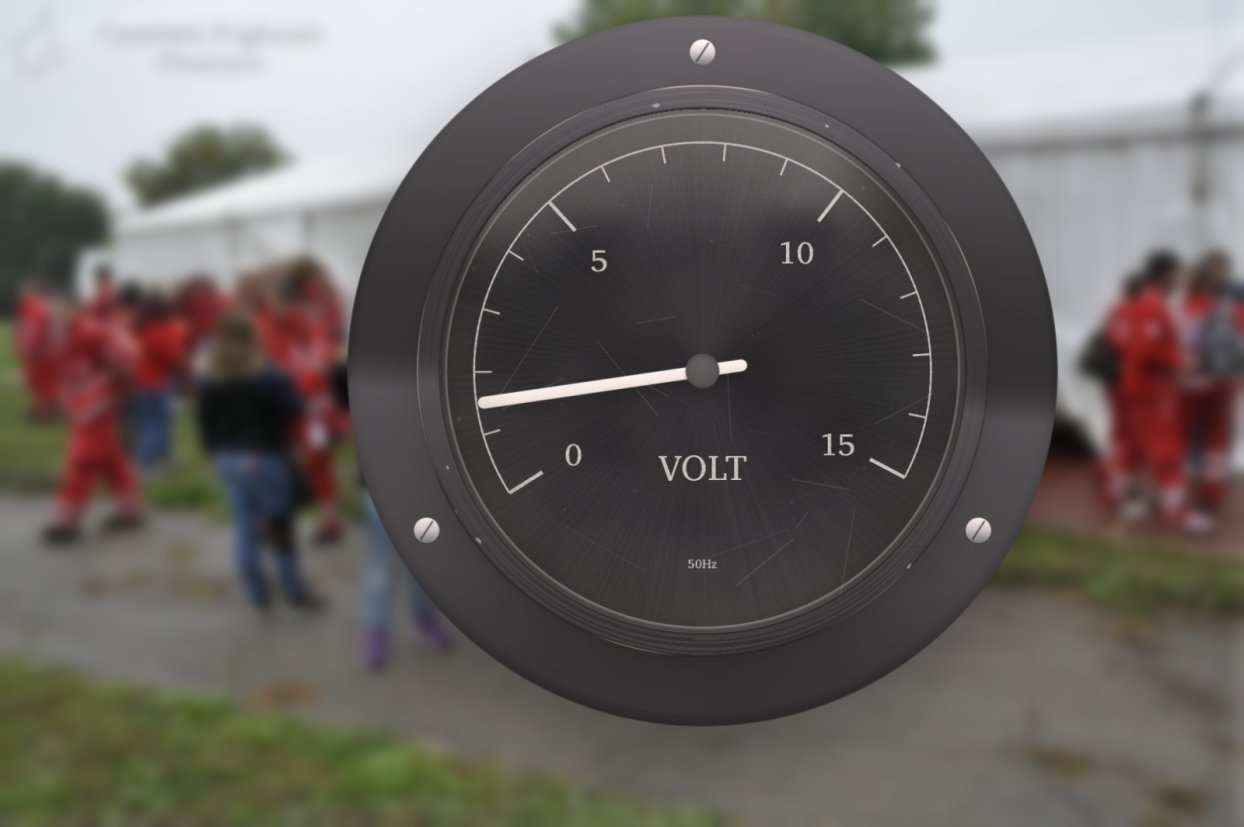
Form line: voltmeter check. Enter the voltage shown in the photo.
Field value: 1.5 V
